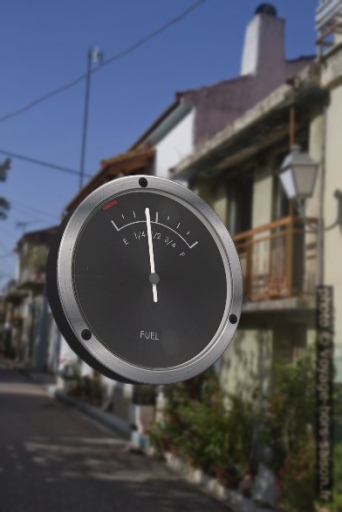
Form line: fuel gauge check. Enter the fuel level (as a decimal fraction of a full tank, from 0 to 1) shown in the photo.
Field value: 0.375
